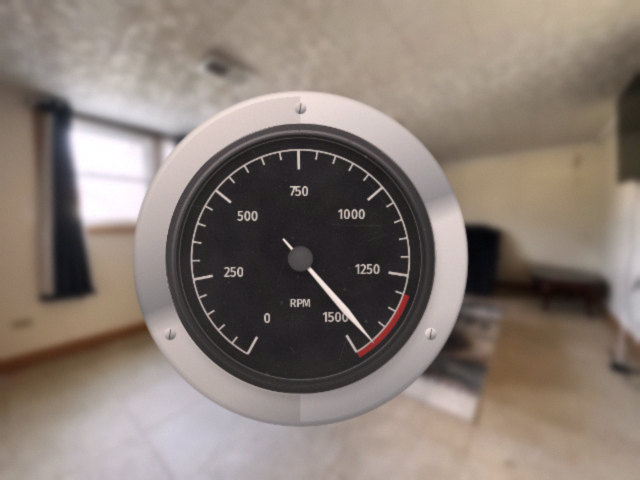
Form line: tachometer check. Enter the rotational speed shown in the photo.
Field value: 1450 rpm
